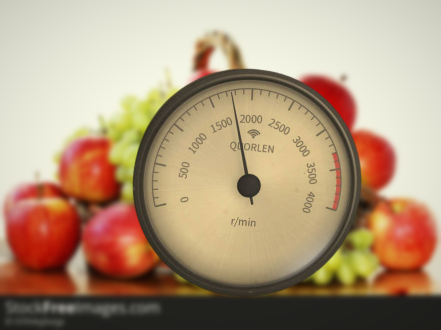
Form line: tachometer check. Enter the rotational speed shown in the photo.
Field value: 1750 rpm
